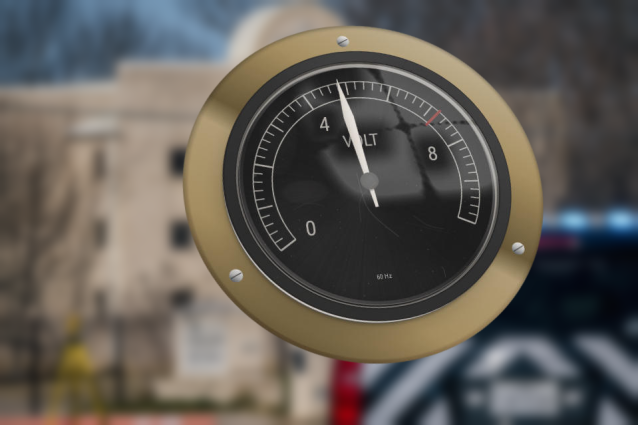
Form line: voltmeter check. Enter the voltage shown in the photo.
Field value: 4.8 V
